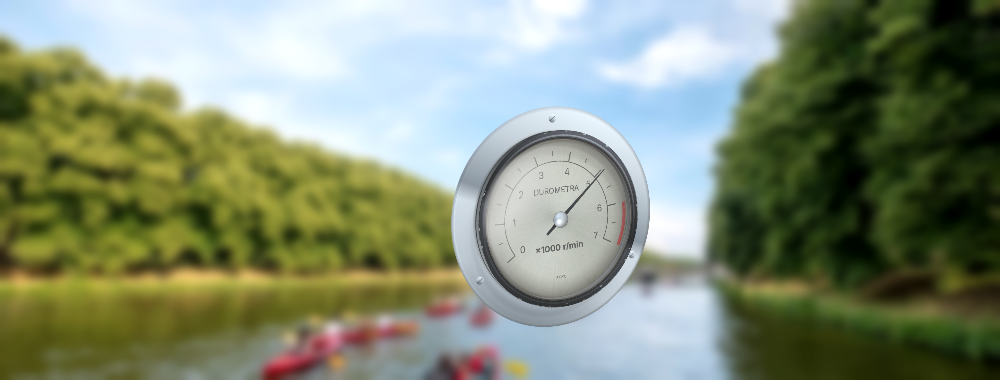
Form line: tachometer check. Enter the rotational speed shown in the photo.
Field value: 5000 rpm
